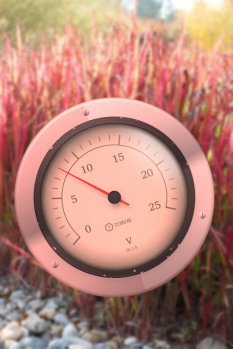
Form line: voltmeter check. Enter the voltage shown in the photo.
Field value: 8 V
